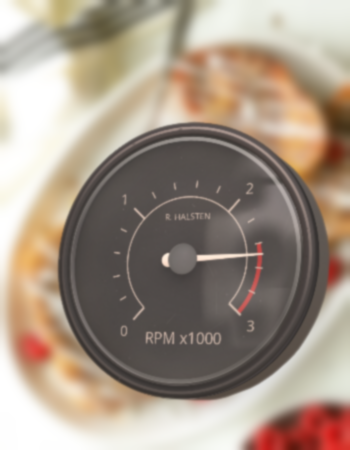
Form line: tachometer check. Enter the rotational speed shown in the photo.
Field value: 2500 rpm
